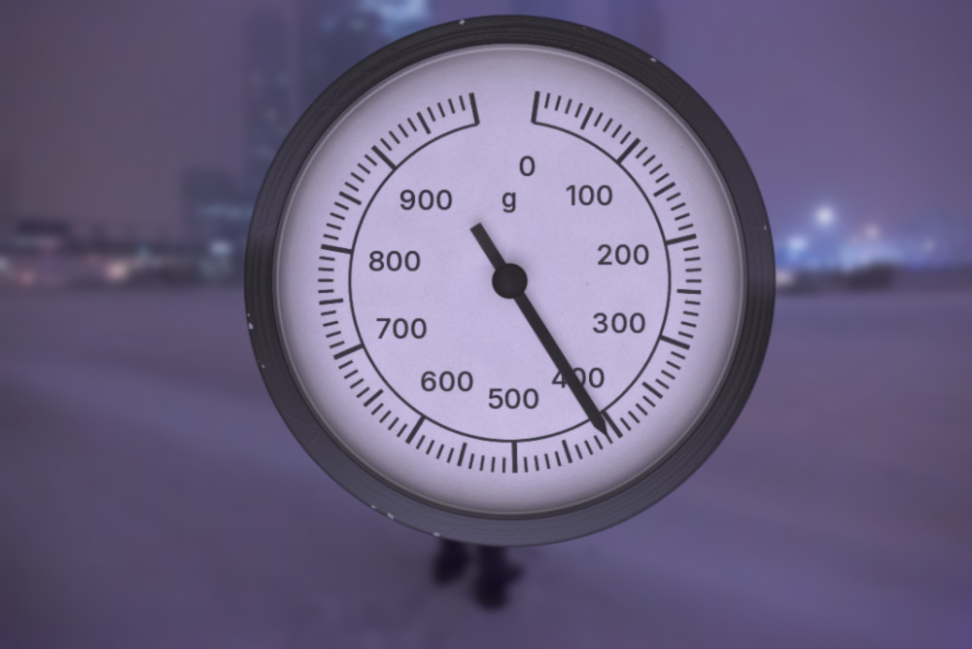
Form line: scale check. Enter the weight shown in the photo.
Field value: 410 g
